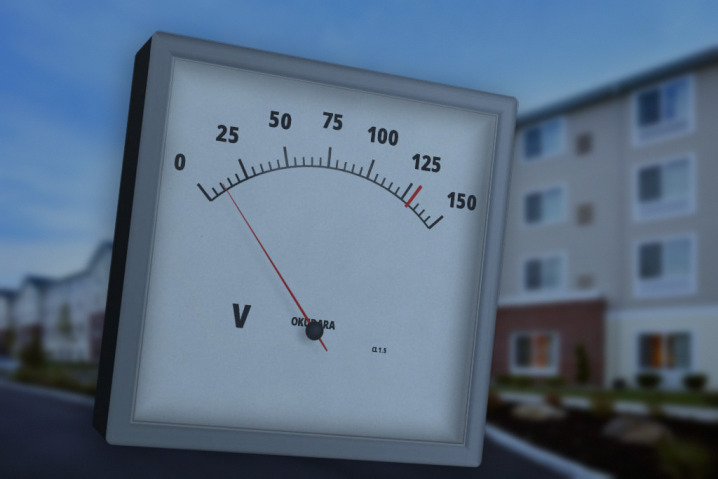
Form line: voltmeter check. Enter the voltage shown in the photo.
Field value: 10 V
